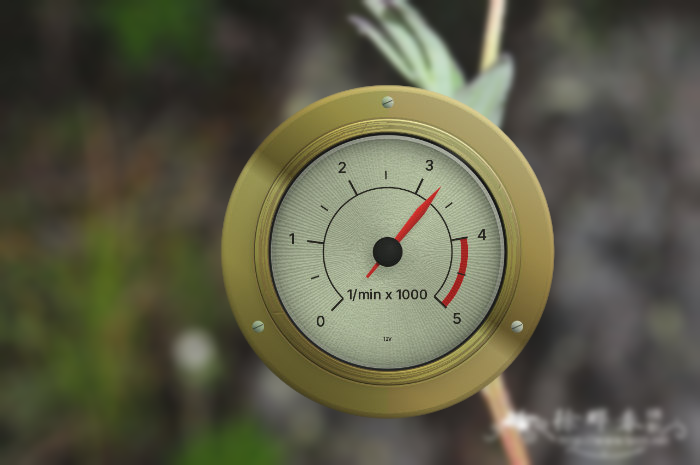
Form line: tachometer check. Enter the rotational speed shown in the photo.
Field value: 3250 rpm
